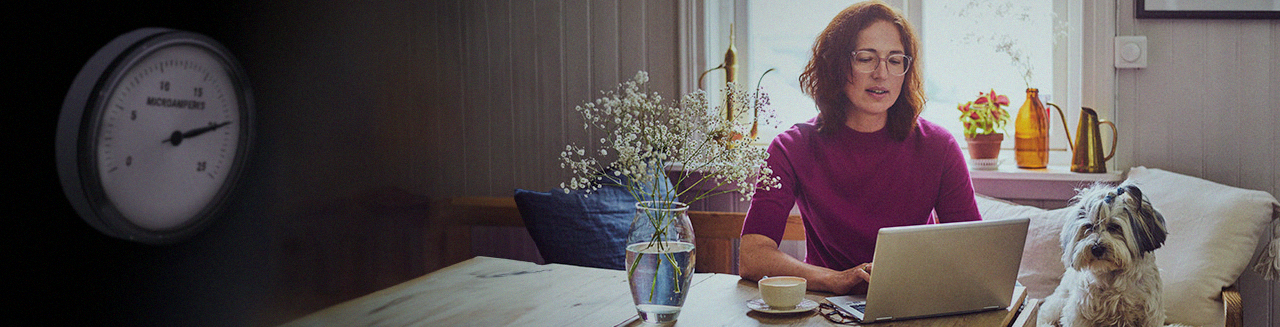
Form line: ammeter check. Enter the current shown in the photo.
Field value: 20 µA
